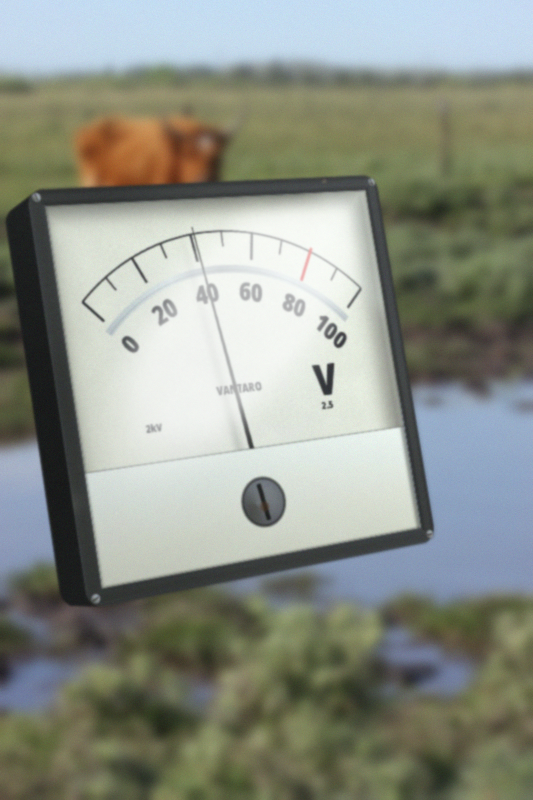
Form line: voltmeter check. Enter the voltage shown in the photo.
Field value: 40 V
